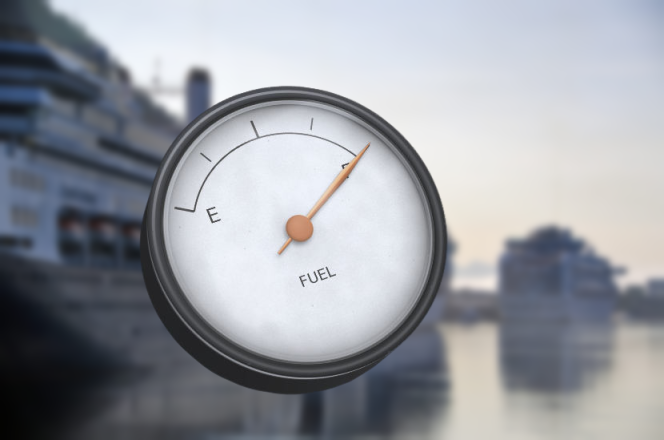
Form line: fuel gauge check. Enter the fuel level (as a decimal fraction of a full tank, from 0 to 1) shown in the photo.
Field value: 1
